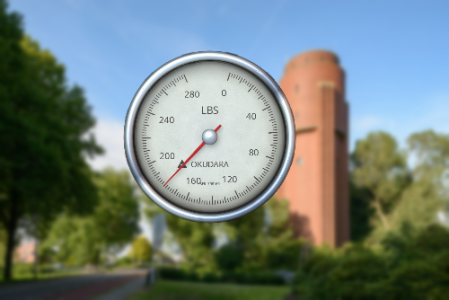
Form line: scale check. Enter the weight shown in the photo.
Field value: 180 lb
